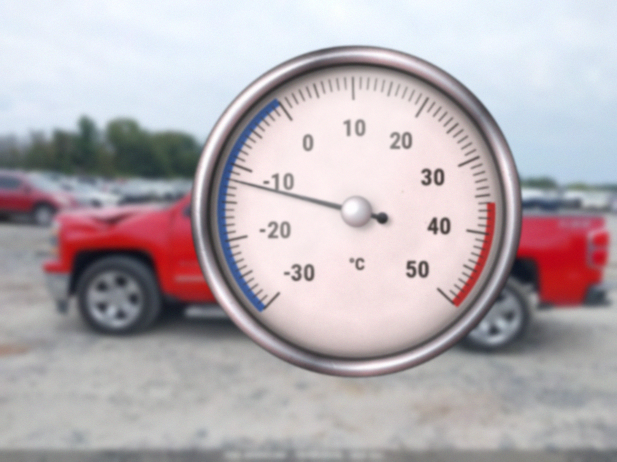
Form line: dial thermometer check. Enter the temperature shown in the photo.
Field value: -12 °C
